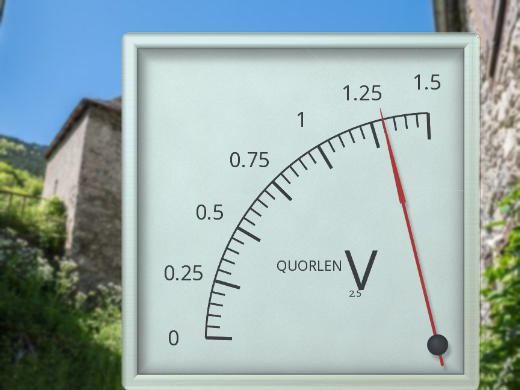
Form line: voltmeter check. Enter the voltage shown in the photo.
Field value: 1.3 V
